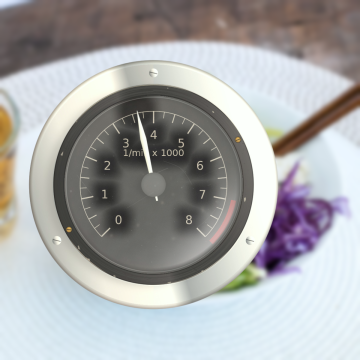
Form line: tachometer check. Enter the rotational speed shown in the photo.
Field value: 3625 rpm
